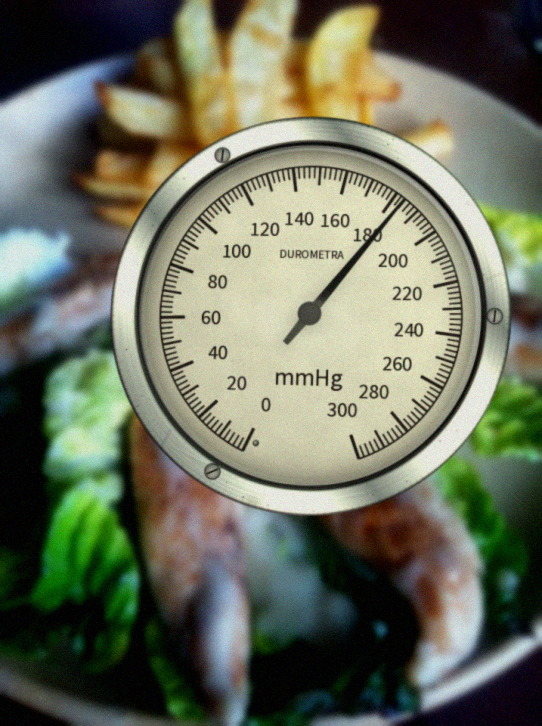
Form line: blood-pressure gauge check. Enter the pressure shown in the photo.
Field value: 184 mmHg
